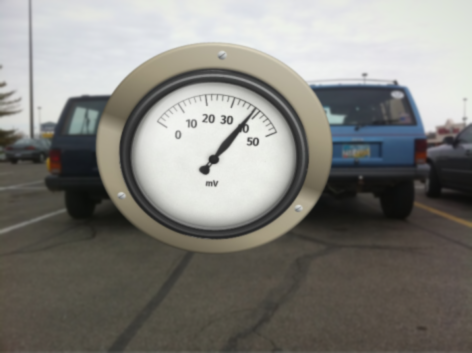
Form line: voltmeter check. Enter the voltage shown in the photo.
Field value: 38 mV
